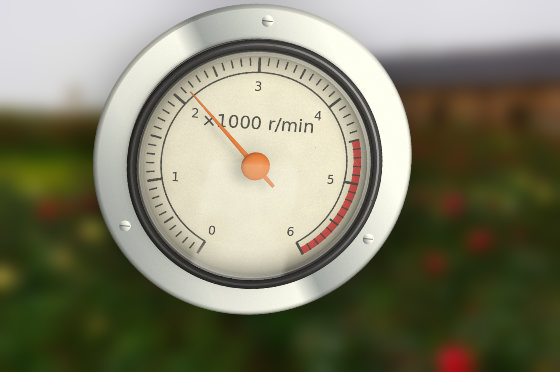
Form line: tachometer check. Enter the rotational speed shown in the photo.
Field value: 2150 rpm
